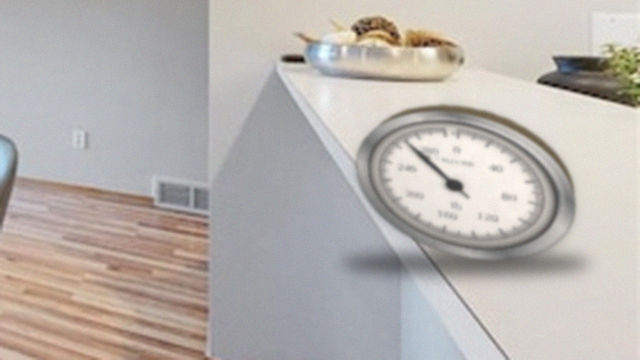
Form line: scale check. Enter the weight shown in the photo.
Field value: 270 lb
